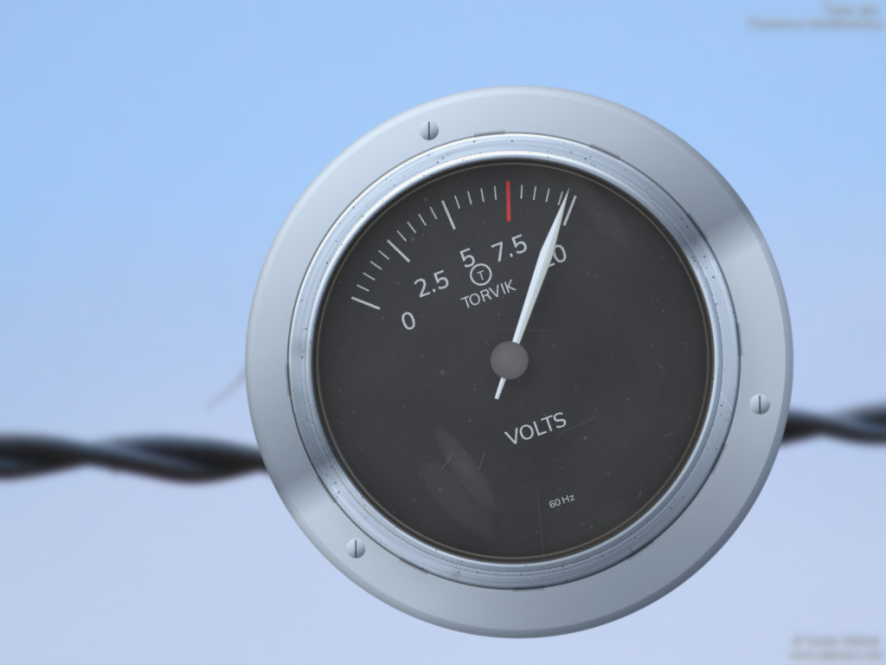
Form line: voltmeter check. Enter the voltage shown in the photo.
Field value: 9.75 V
